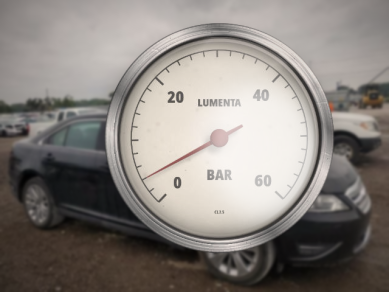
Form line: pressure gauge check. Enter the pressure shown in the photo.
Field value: 4 bar
